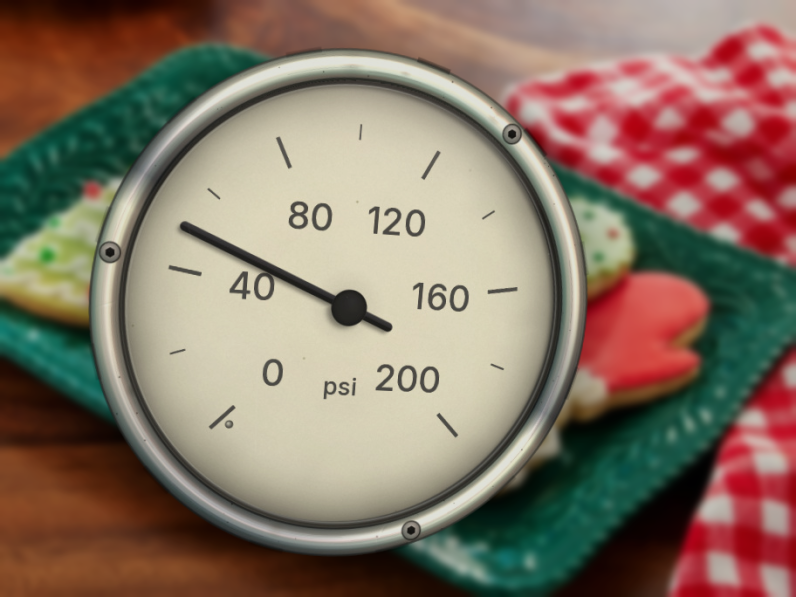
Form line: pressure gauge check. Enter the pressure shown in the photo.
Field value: 50 psi
